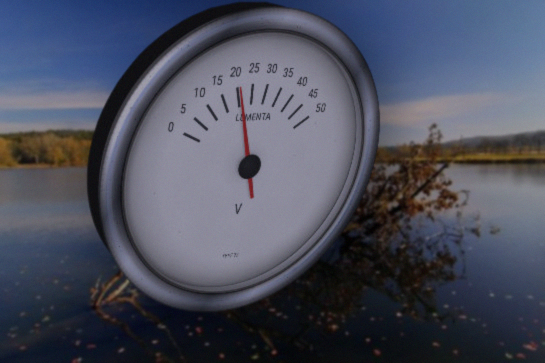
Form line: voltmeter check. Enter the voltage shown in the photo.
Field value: 20 V
